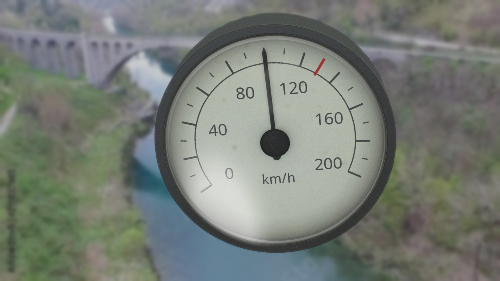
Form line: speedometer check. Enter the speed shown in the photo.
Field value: 100 km/h
